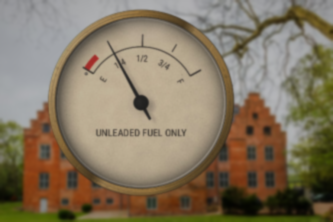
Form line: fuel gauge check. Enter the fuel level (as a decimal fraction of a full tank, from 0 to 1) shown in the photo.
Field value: 0.25
